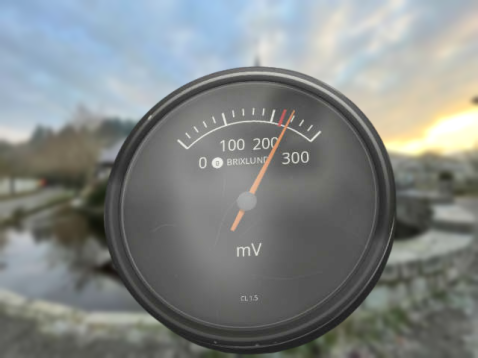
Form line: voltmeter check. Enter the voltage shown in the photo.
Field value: 240 mV
